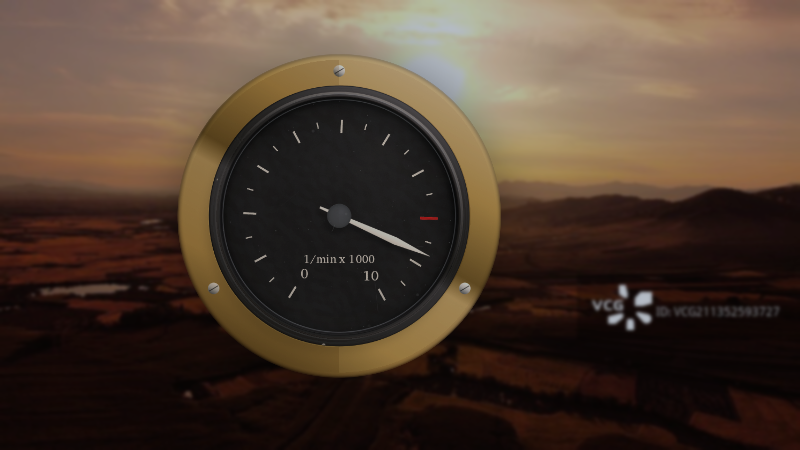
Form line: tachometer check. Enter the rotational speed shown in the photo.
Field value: 8750 rpm
